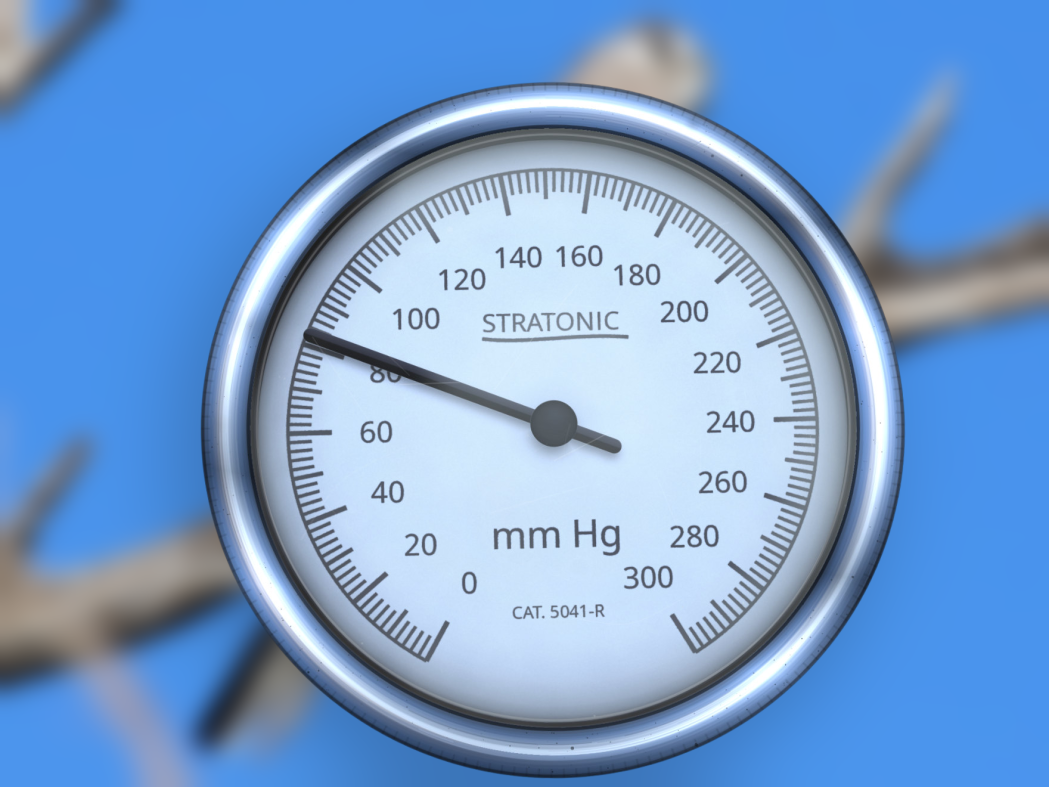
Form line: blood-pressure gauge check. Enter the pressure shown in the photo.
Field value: 82 mmHg
